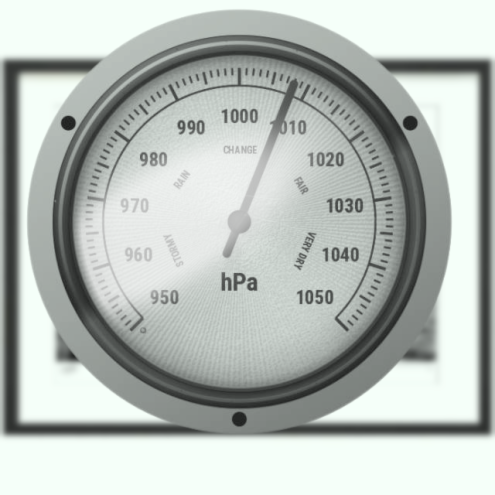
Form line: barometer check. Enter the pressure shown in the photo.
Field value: 1008 hPa
